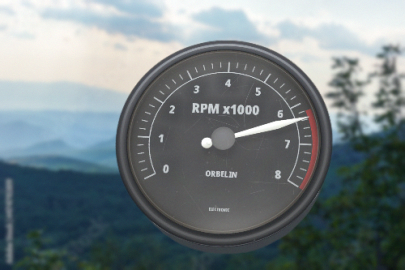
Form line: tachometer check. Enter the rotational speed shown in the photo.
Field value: 6400 rpm
